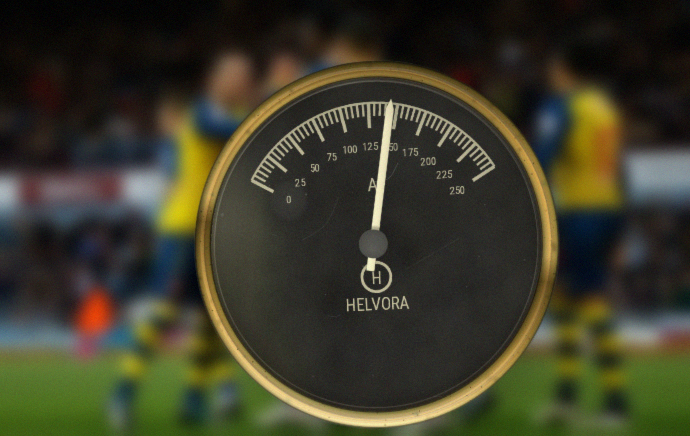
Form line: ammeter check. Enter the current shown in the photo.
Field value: 145 A
